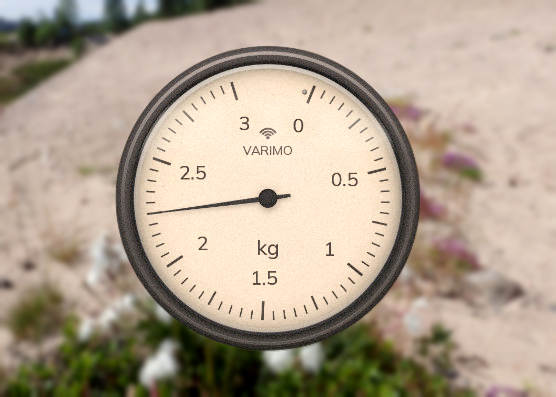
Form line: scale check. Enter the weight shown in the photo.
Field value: 2.25 kg
